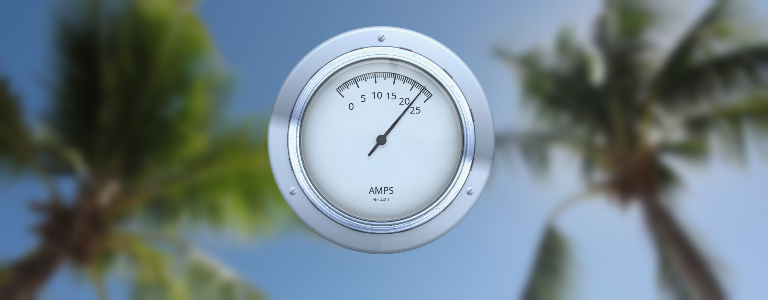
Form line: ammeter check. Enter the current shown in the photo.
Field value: 22.5 A
